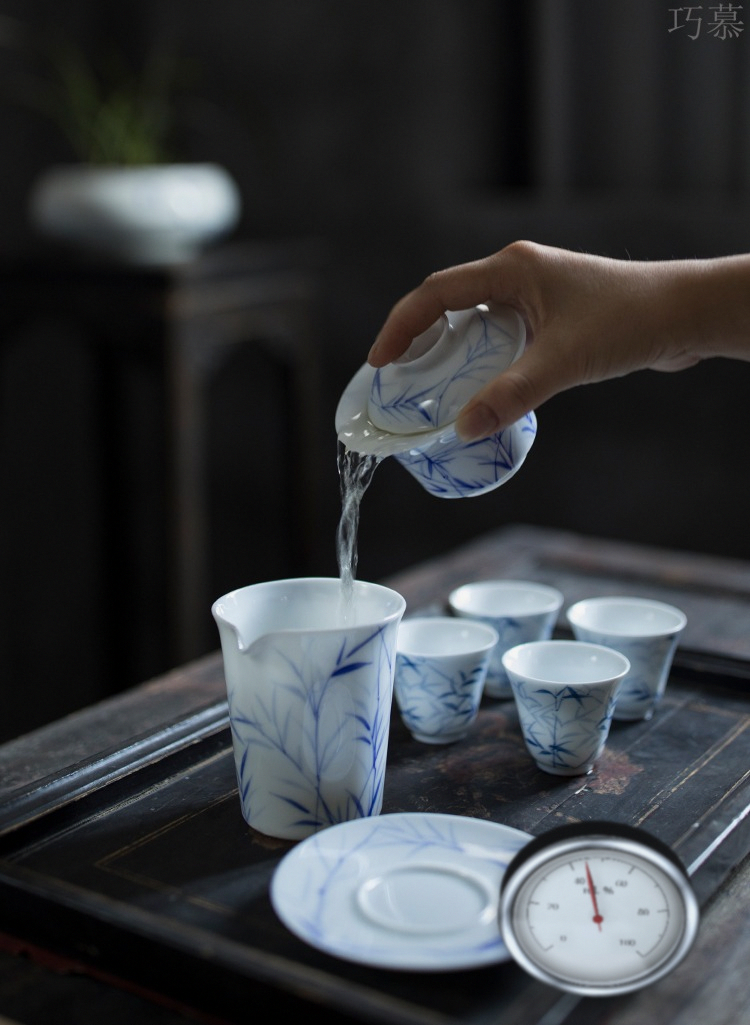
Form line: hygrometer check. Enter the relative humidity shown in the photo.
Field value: 45 %
